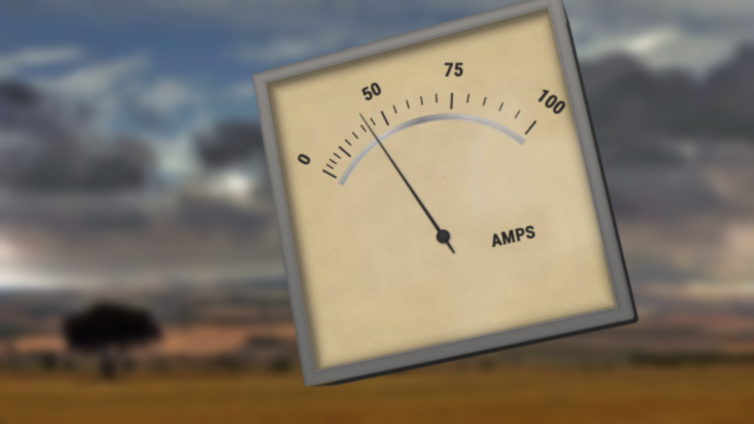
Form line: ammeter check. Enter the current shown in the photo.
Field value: 42.5 A
